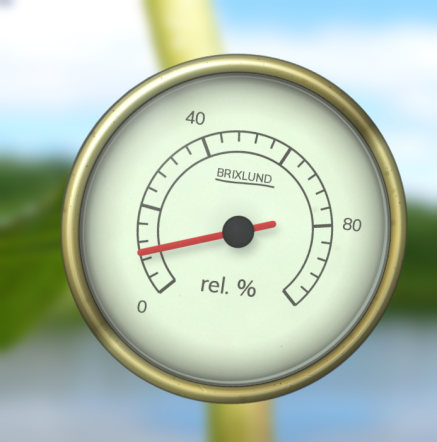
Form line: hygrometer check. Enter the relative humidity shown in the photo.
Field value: 10 %
